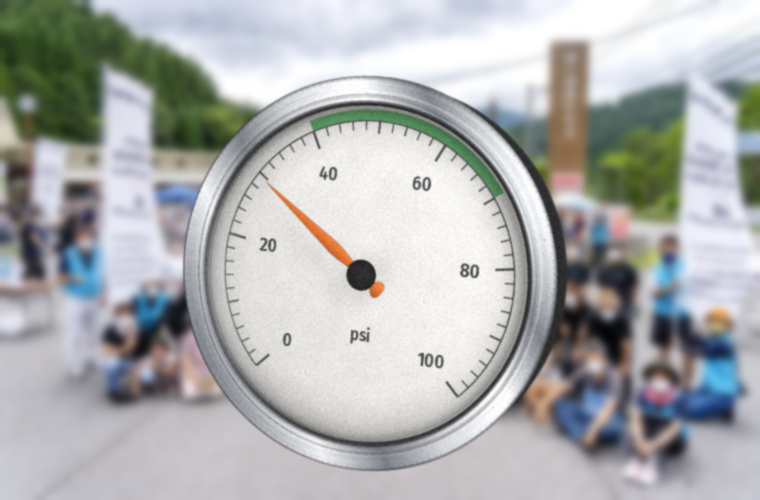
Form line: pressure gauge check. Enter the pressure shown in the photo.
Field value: 30 psi
